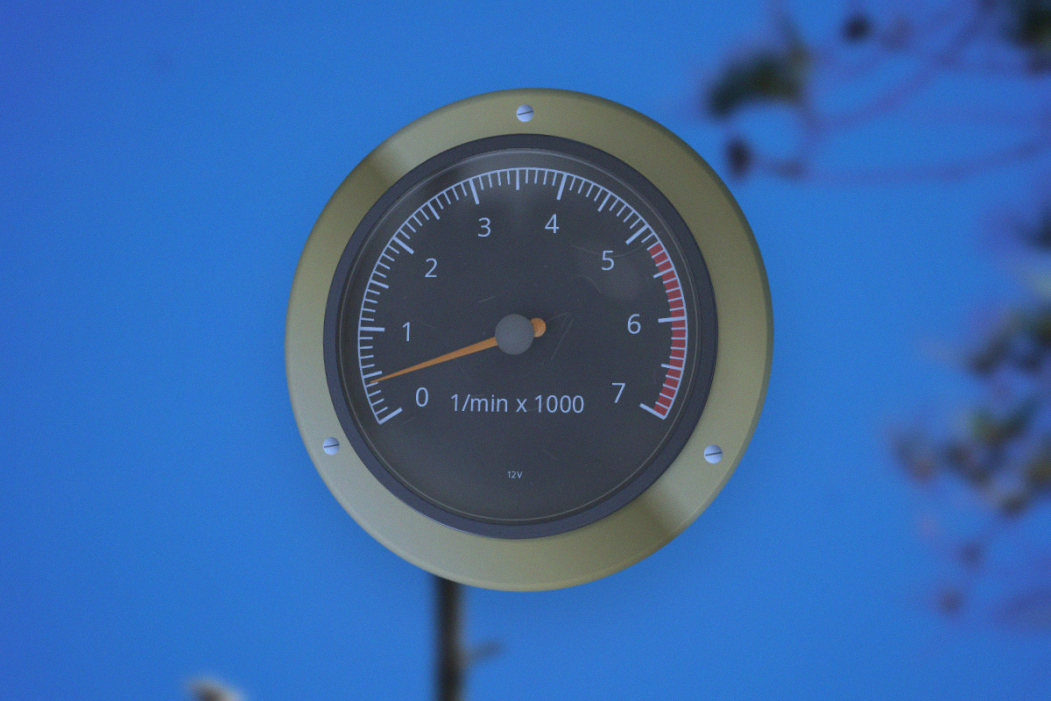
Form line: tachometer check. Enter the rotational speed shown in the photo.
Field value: 400 rpm
